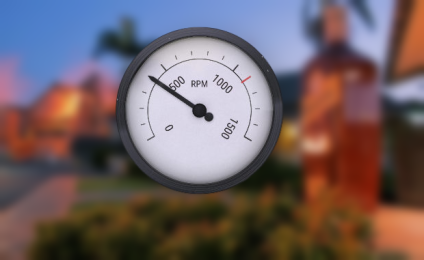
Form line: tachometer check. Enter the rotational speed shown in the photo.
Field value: 400 rpm
